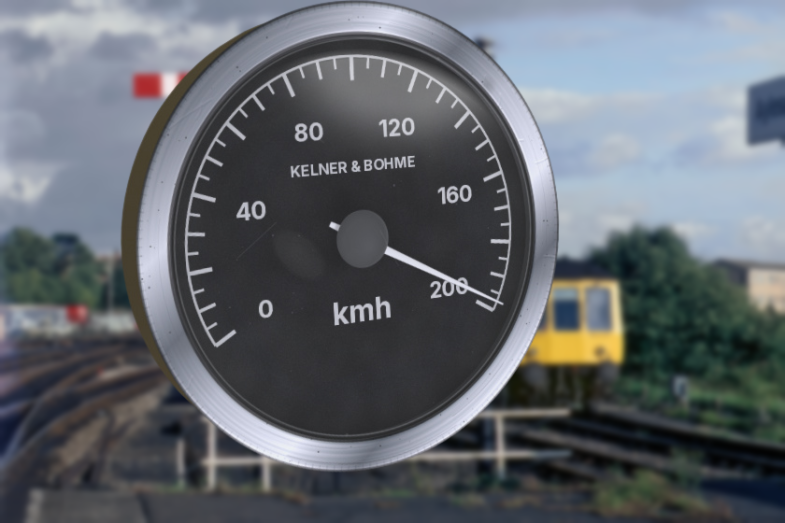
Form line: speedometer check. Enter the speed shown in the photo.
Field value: 197.5 km/h
